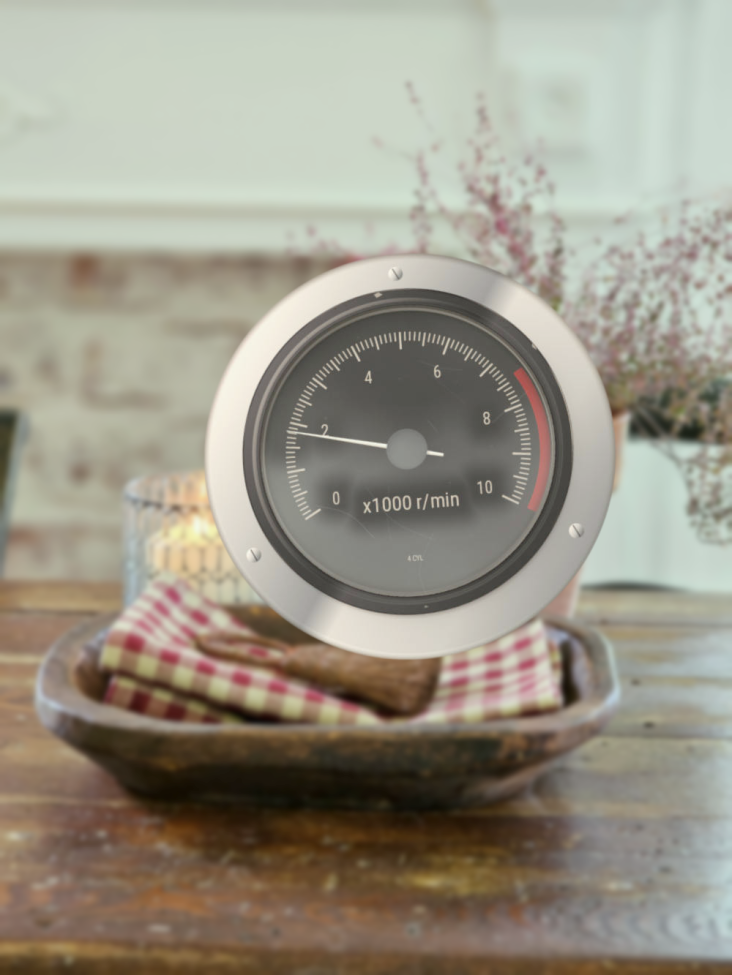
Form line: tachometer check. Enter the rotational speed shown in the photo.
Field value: 1800 rpm
